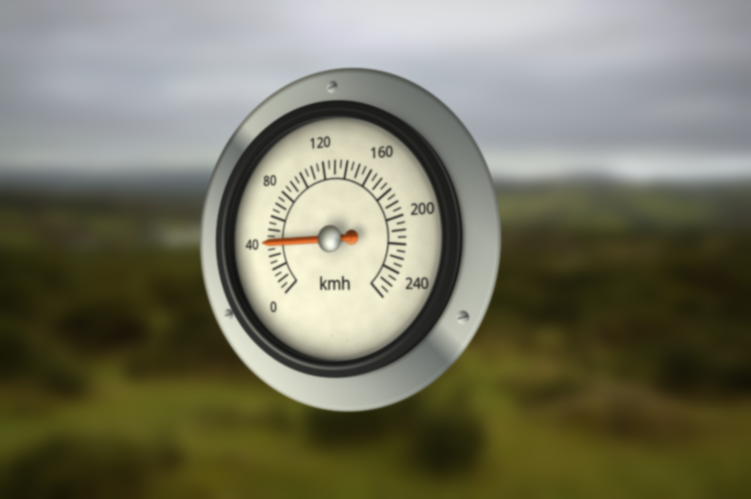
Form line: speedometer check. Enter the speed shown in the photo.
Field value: 40 km/h
